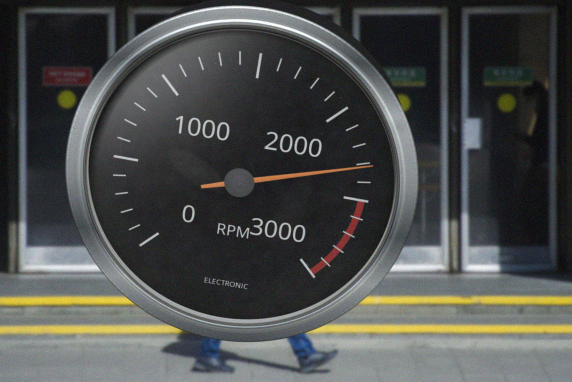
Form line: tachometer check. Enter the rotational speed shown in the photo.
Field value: 2300 rpm
